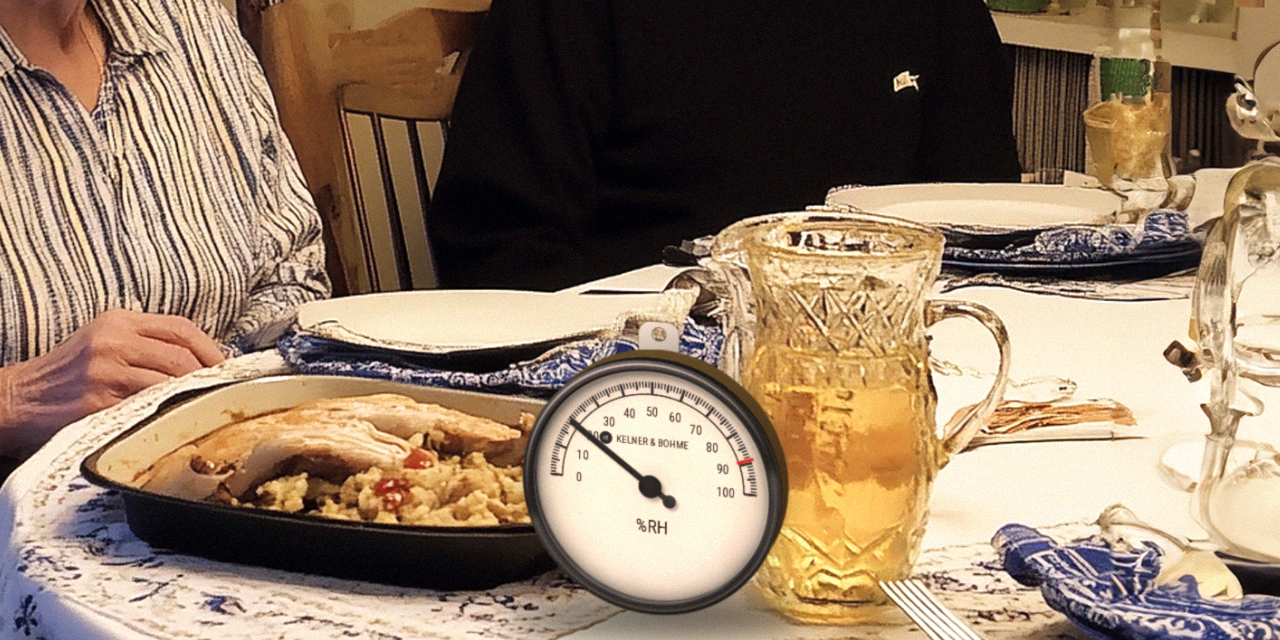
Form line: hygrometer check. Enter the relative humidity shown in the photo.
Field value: 20 %
